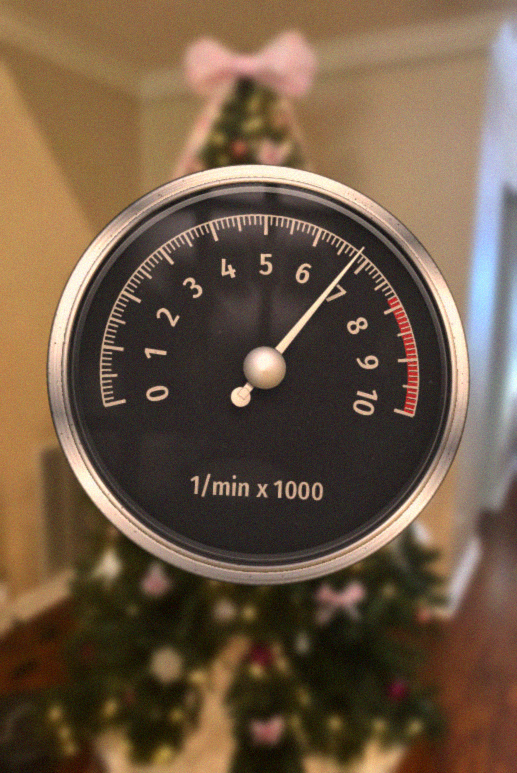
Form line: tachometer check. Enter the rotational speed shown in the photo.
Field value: 6800 rpm
